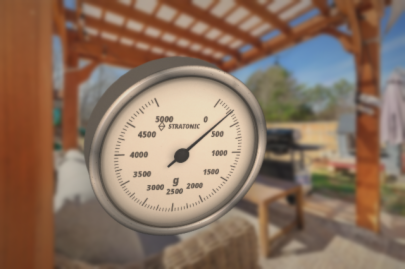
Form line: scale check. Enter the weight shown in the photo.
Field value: 250 g
